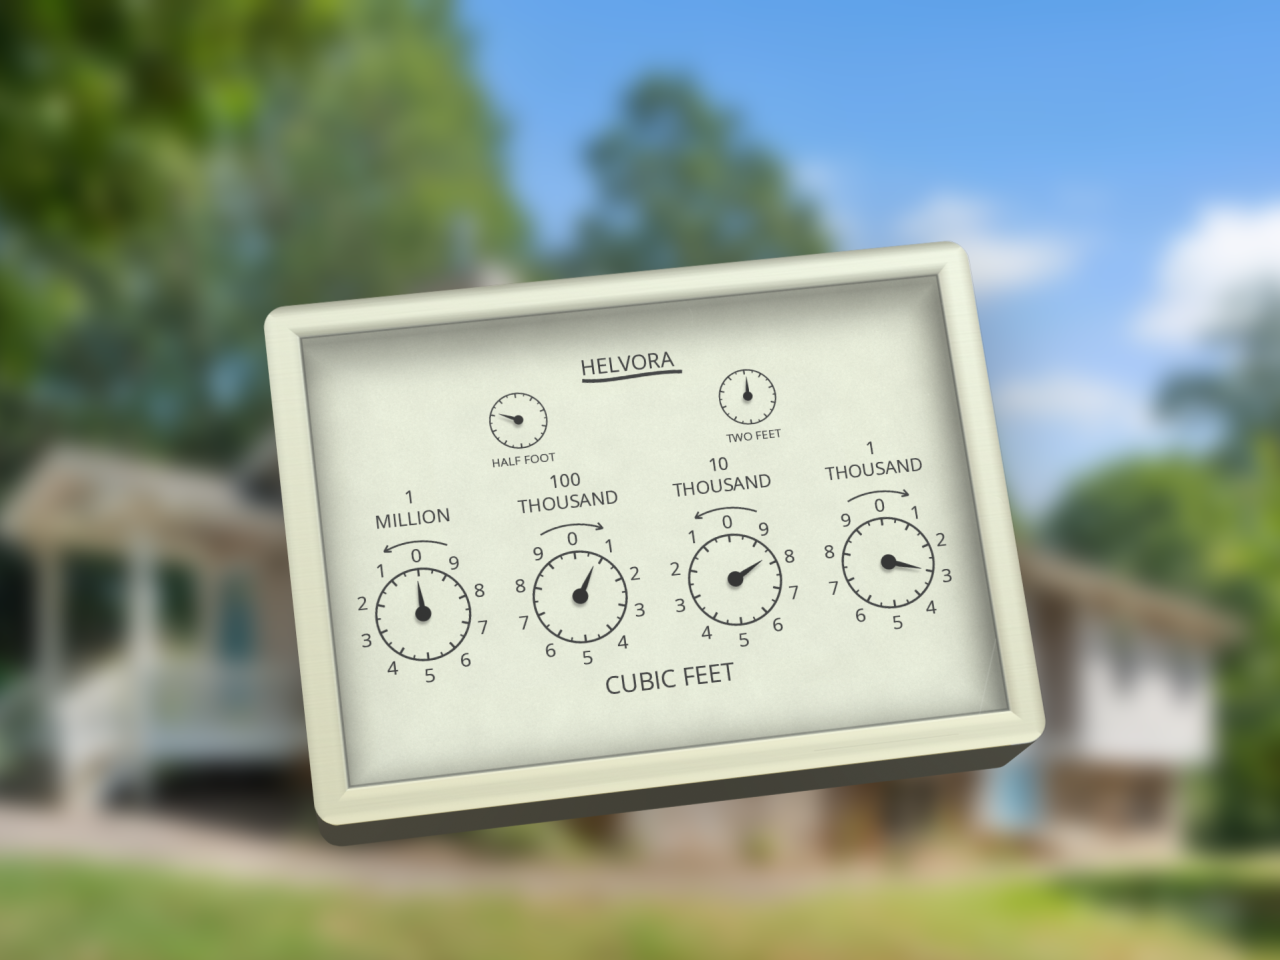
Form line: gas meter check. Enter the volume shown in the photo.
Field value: 8300 ft³
